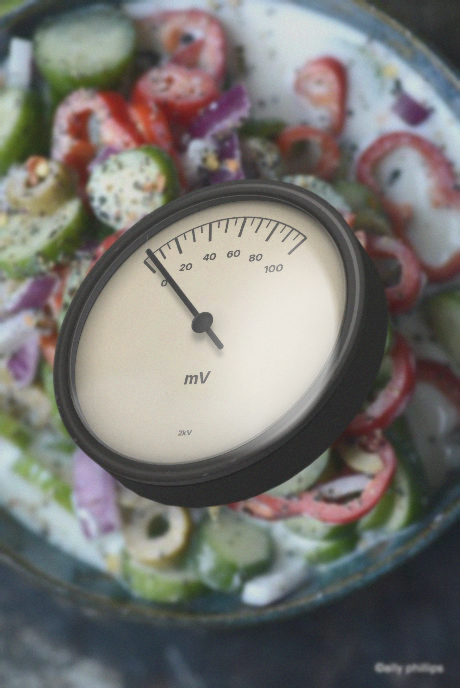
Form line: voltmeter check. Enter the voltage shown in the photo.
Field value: 5 mV
